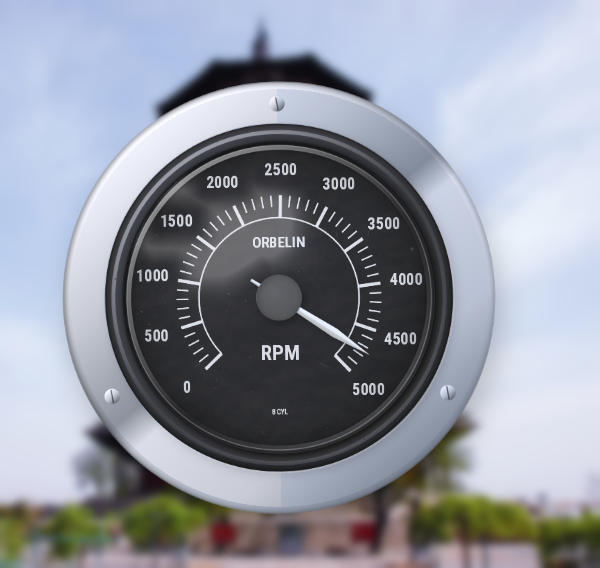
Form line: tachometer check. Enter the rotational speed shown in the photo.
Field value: 4750 rpm
